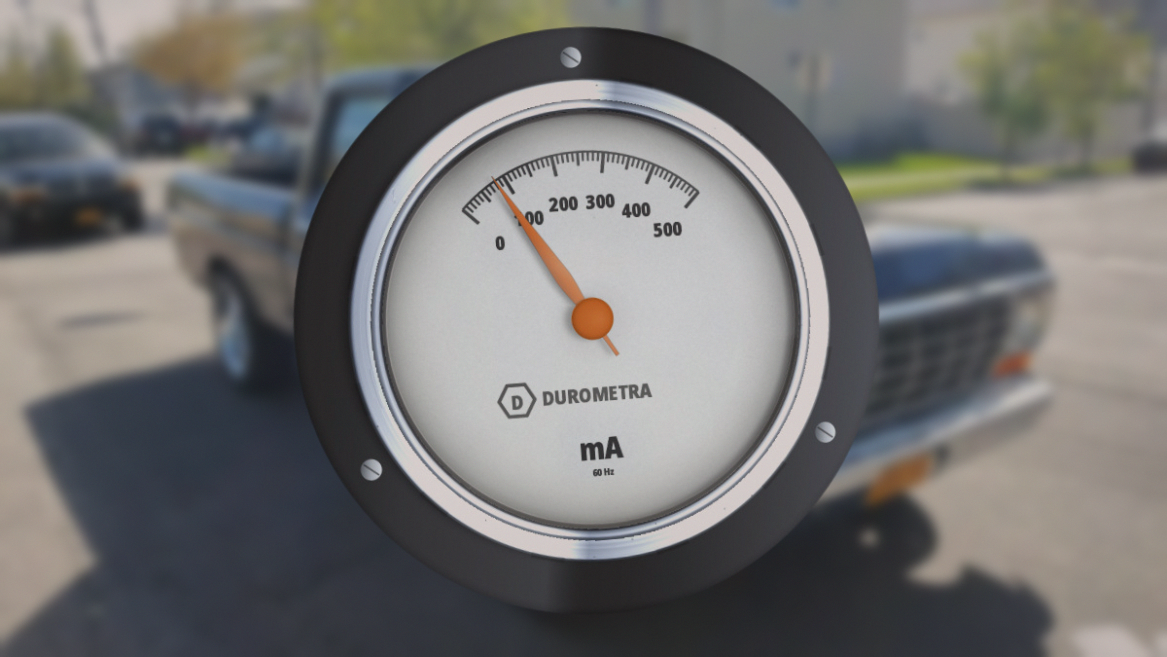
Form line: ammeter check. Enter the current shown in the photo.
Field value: 80 mA
